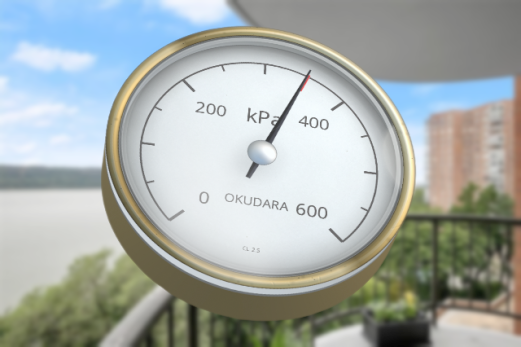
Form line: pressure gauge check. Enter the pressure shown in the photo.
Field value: 350 kPa
